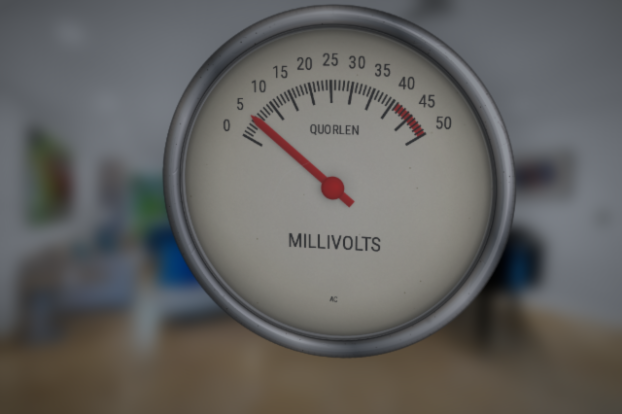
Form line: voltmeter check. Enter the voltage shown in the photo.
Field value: 5 mV
